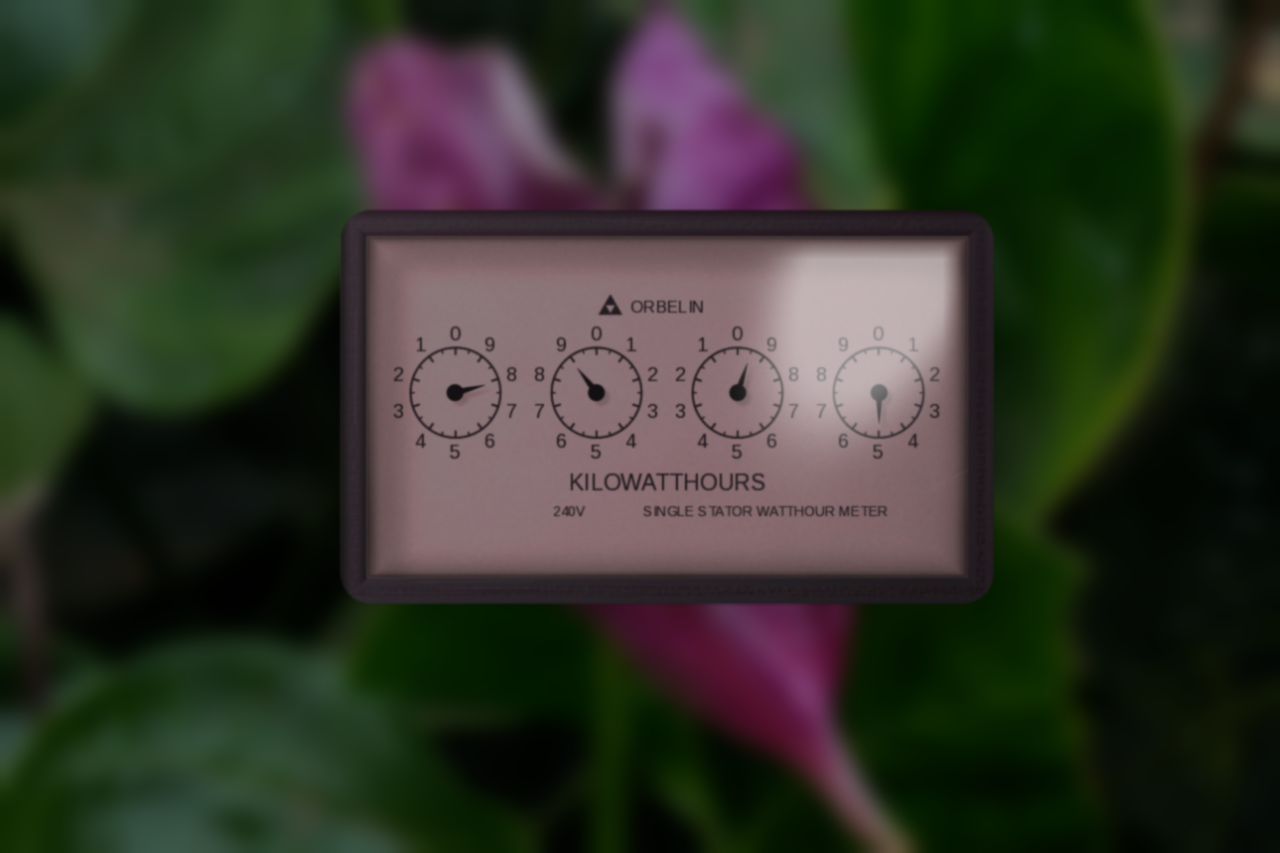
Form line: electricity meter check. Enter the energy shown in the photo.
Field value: 7895 kWh
